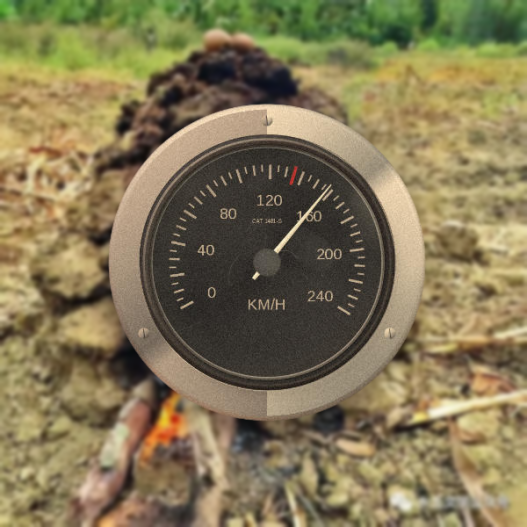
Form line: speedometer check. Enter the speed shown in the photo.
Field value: 157.5 km/h
